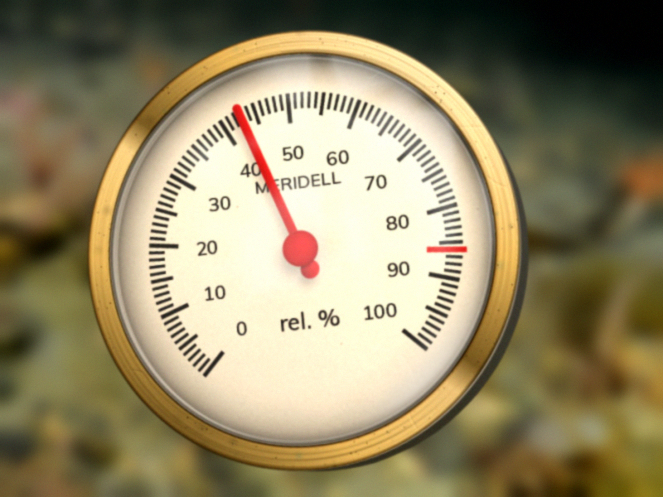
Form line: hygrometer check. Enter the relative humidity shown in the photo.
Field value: 43 %
